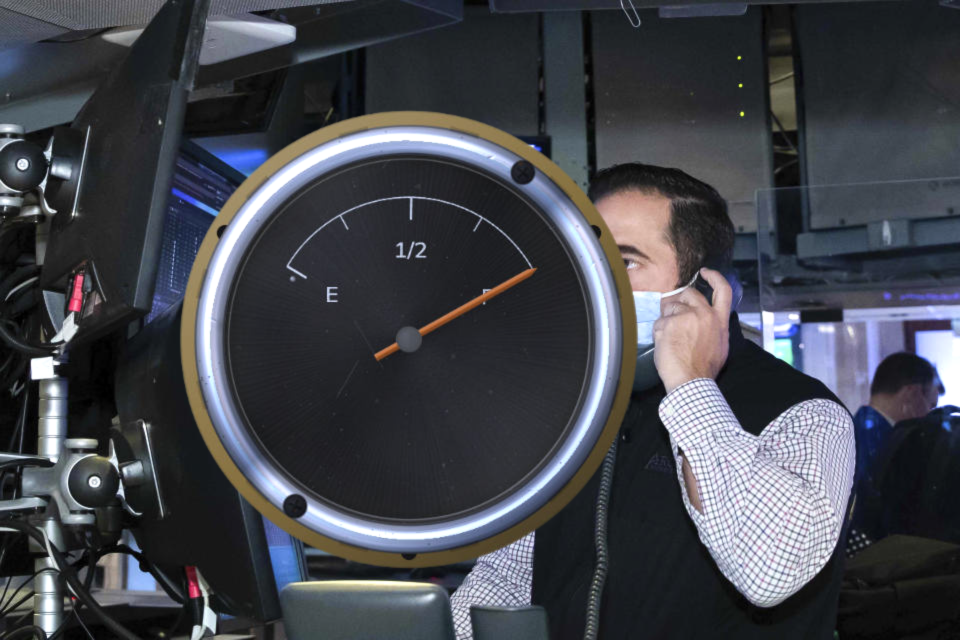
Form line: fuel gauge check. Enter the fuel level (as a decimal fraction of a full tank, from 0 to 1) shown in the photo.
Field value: 1
